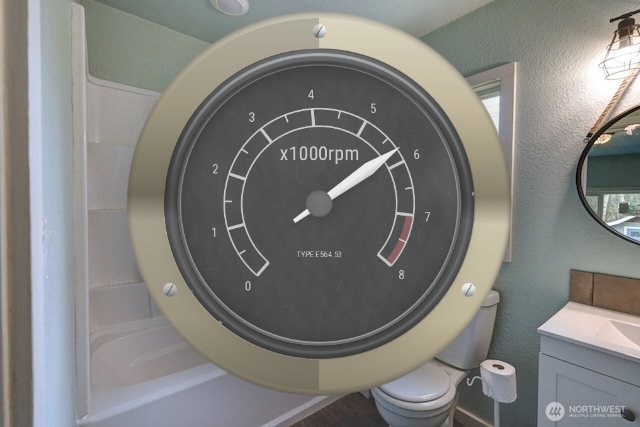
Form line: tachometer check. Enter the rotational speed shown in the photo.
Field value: 5750 rpm
